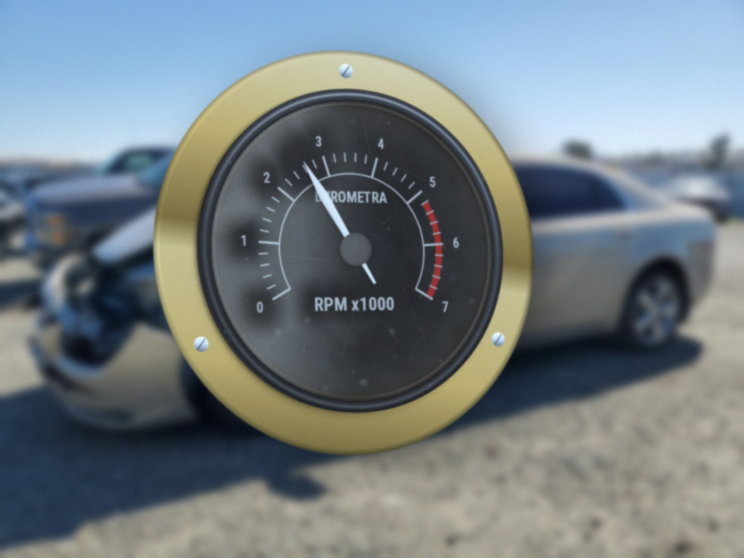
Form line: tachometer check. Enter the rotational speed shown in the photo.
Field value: 2600 rpm
